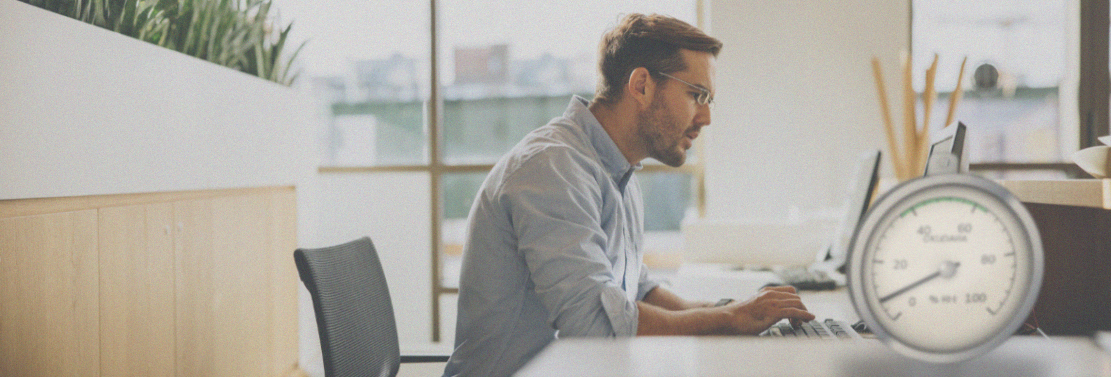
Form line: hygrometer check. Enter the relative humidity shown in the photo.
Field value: 8 %
